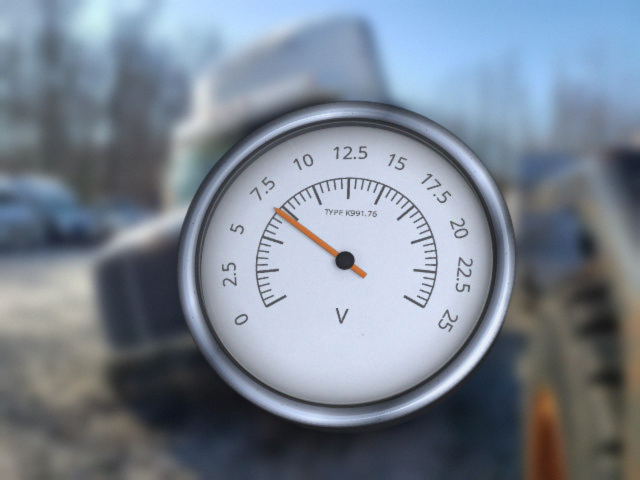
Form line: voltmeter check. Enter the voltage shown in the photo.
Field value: 7 V
